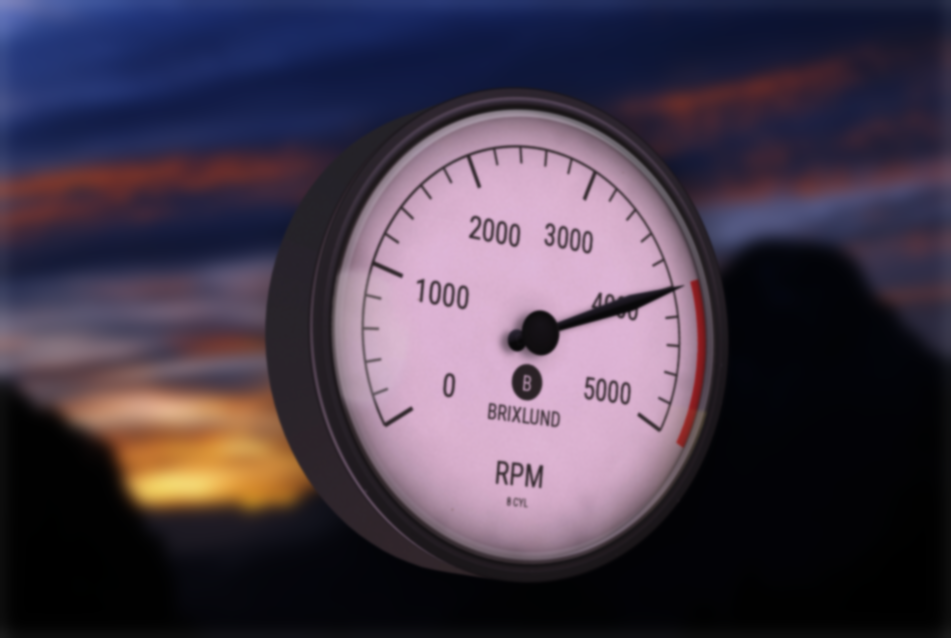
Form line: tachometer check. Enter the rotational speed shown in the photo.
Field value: 4000 rpm
